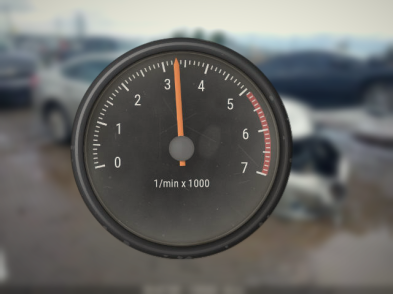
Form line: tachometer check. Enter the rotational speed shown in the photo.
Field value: 3300 rpm
